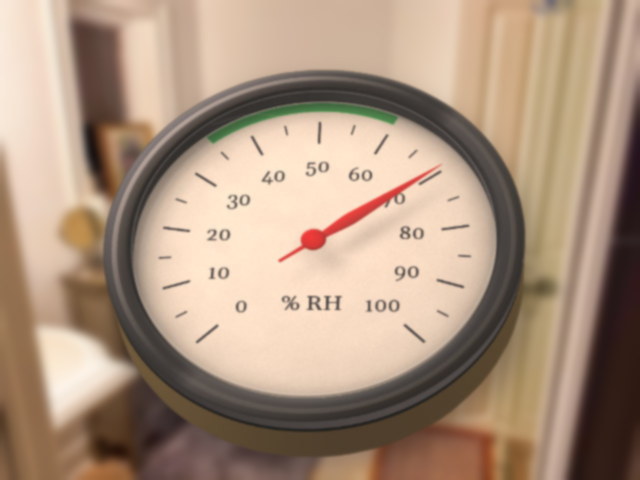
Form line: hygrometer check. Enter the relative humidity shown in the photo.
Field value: 70 %
